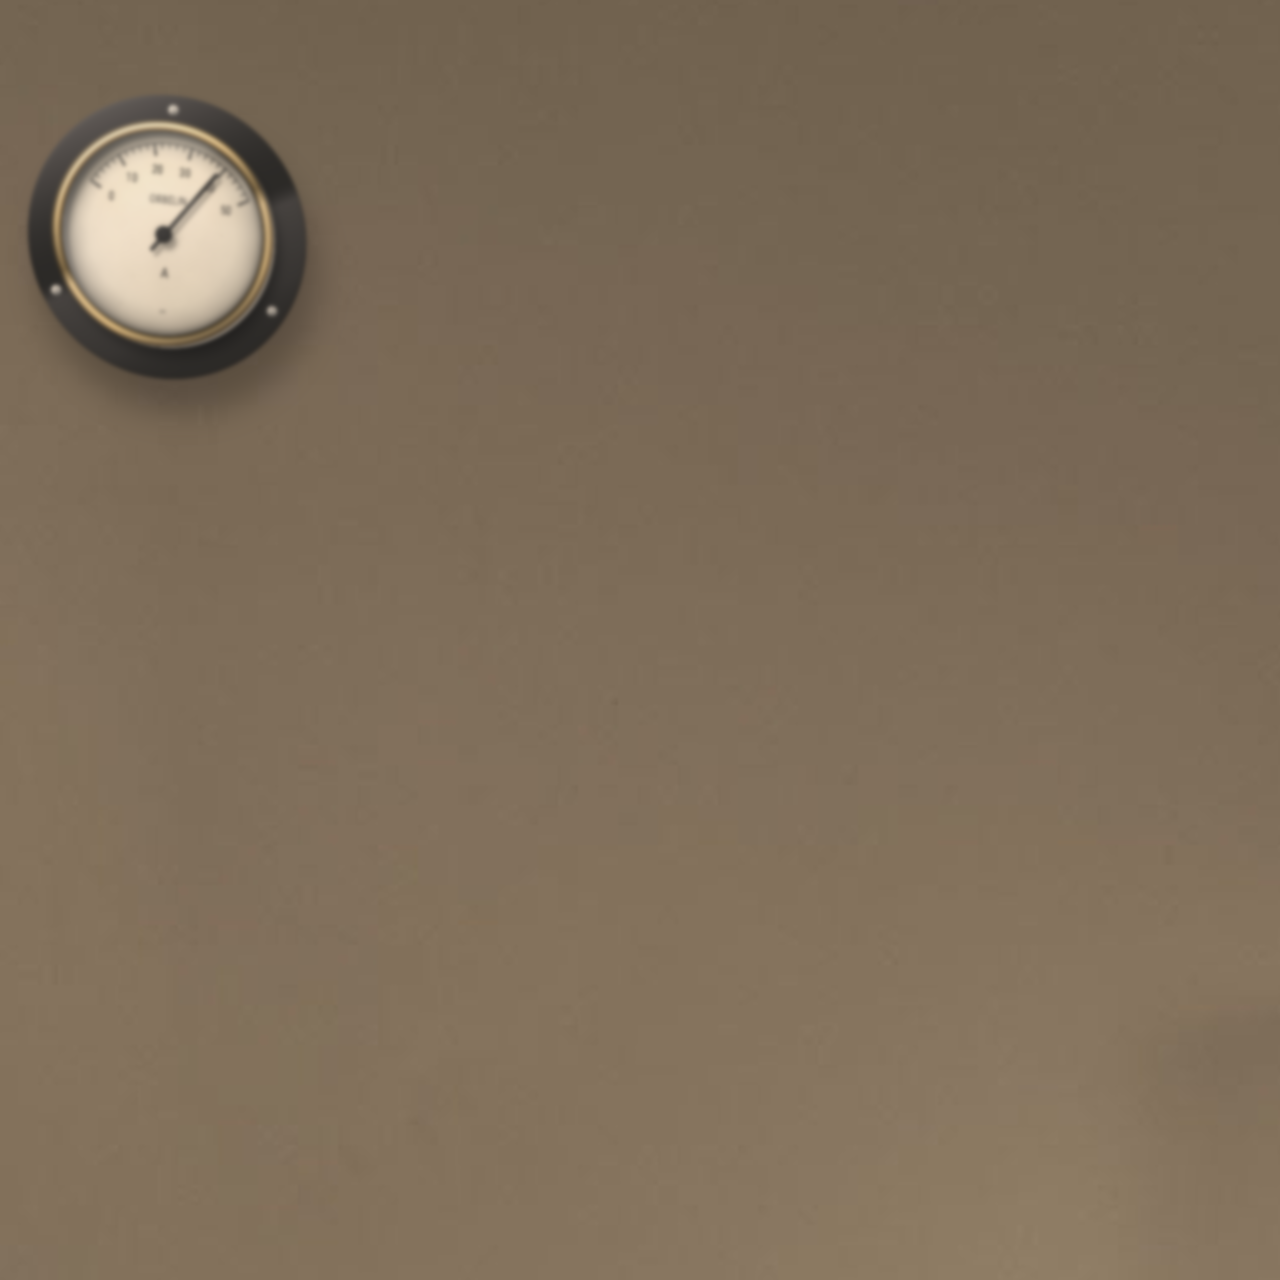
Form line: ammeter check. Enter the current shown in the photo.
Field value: 40 A
